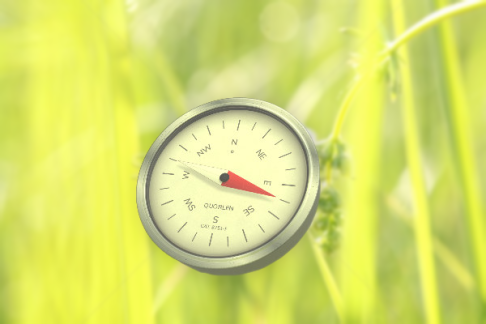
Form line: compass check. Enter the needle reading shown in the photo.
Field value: 105 °
